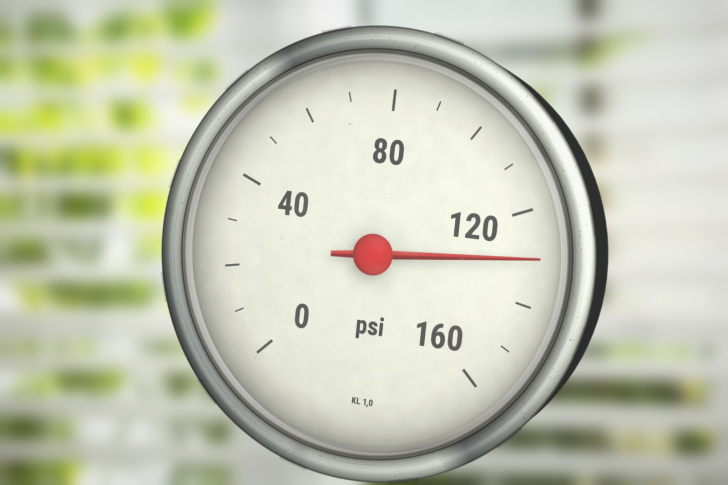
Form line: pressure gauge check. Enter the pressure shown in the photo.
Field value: 130 psi
